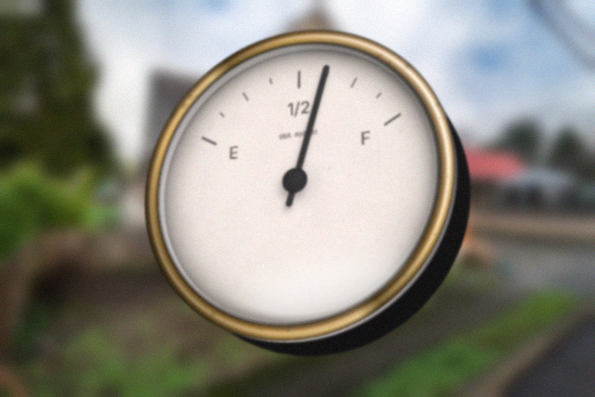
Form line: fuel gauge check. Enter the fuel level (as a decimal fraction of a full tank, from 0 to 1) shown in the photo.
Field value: 0.625
